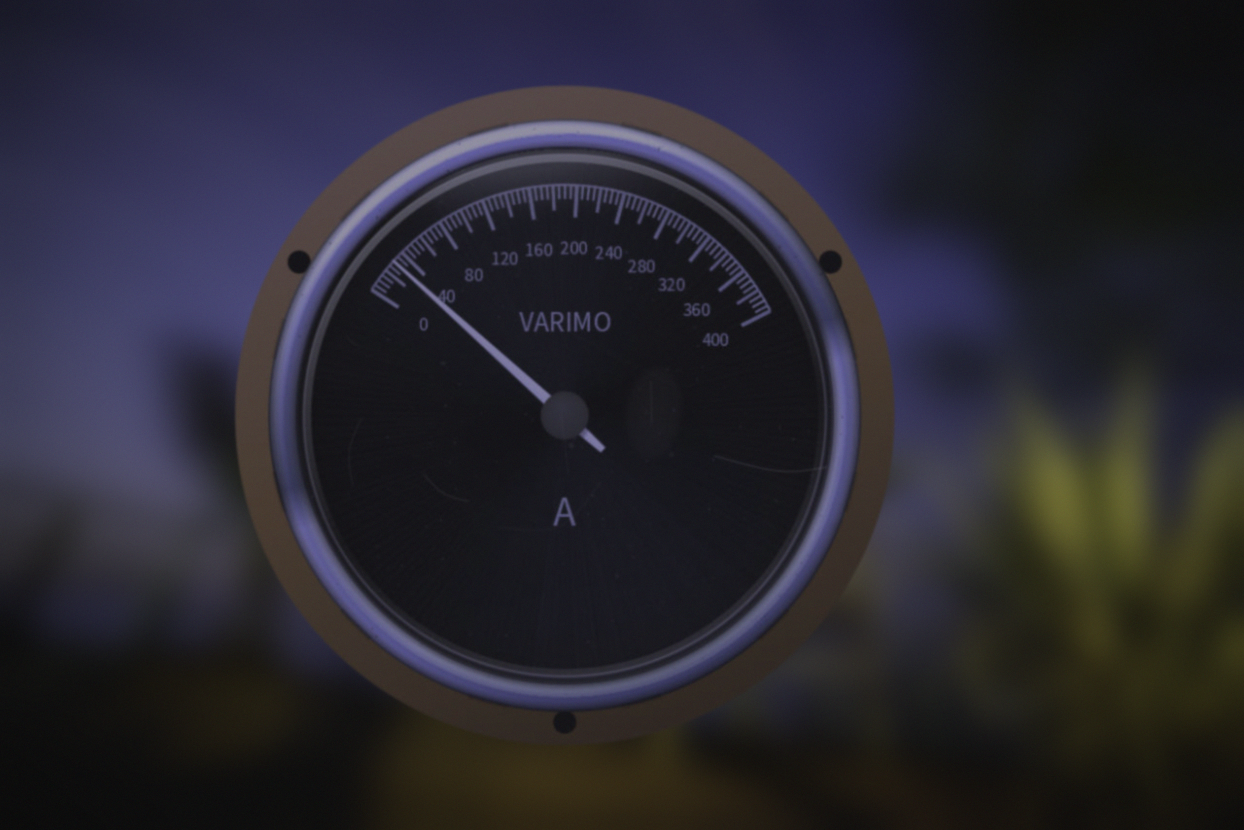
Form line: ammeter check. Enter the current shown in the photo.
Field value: 30 A
